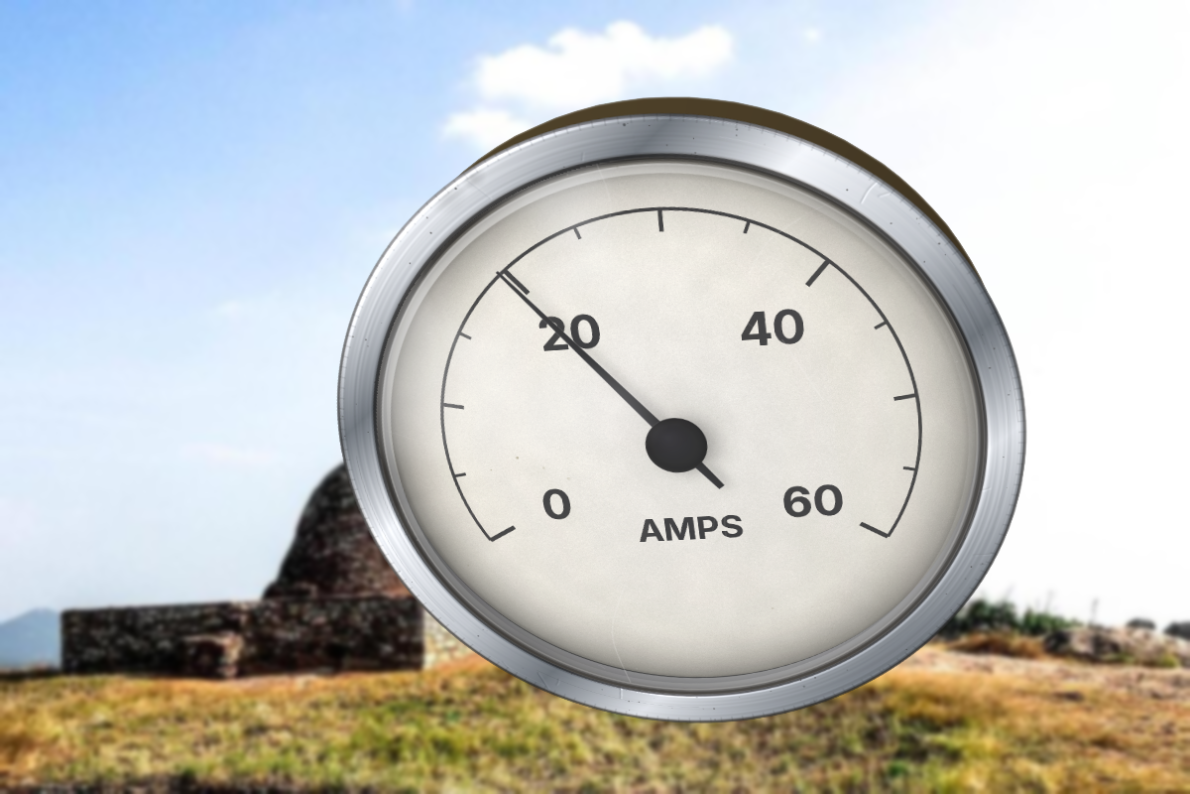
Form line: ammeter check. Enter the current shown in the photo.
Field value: 20 A
